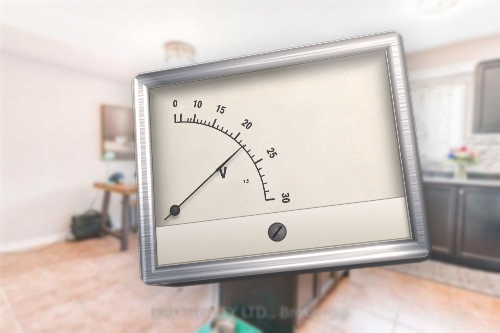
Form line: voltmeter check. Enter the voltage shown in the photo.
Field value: 22 V
